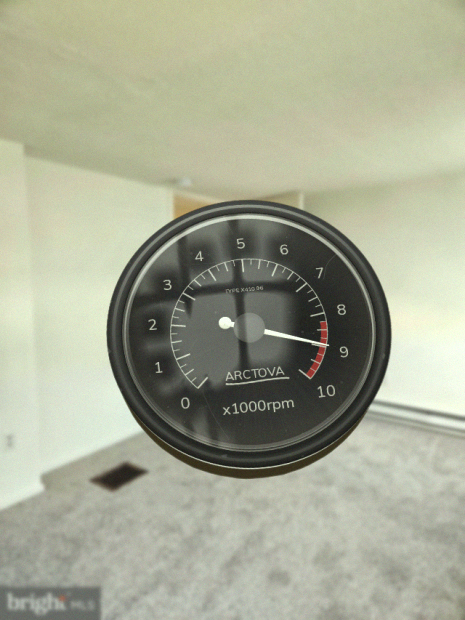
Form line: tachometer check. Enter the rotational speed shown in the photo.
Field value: 9000 rpm
